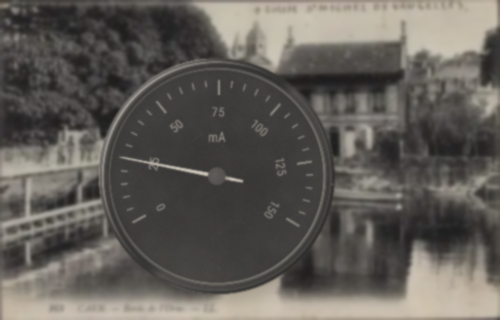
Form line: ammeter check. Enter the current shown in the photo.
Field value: 25 mA
